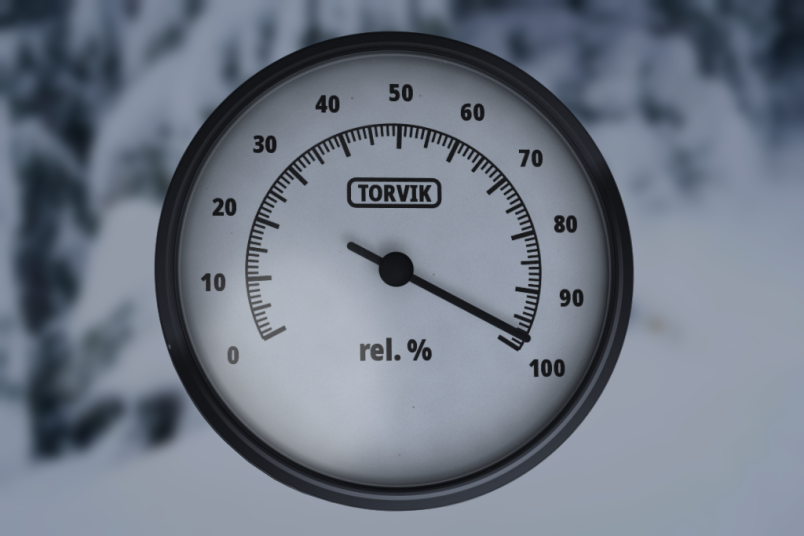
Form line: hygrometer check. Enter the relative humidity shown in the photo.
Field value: 98 %
